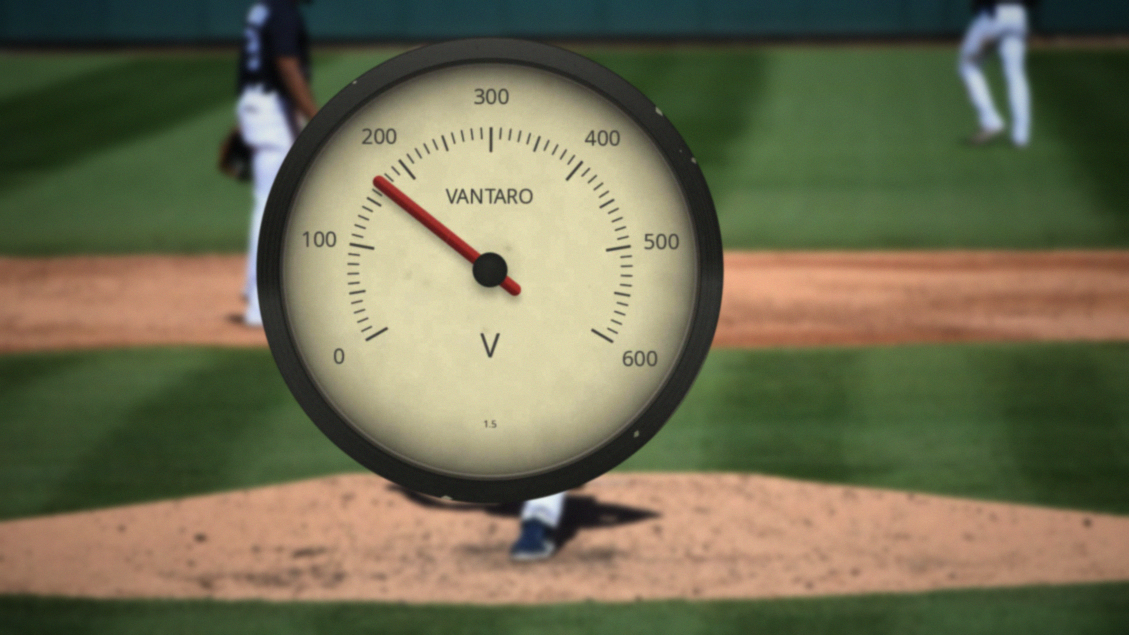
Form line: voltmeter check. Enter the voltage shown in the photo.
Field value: 170 V
